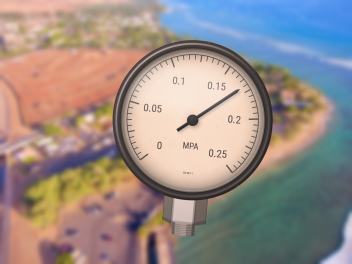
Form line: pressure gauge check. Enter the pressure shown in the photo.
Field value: 0.17 MPa
